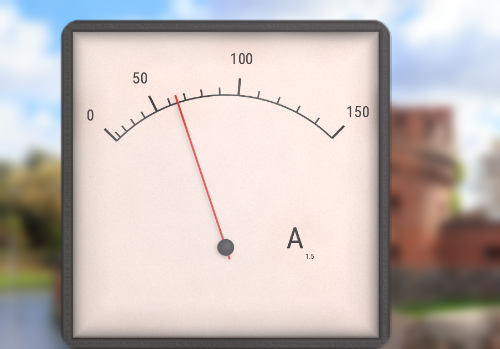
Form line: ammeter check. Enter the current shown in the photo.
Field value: 65 A
